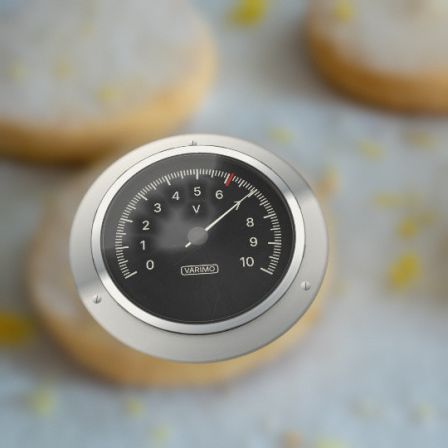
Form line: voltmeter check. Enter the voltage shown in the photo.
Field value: 7 V
